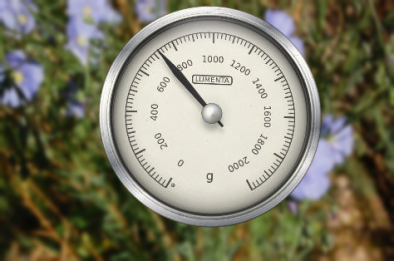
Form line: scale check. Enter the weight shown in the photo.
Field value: 720 g
